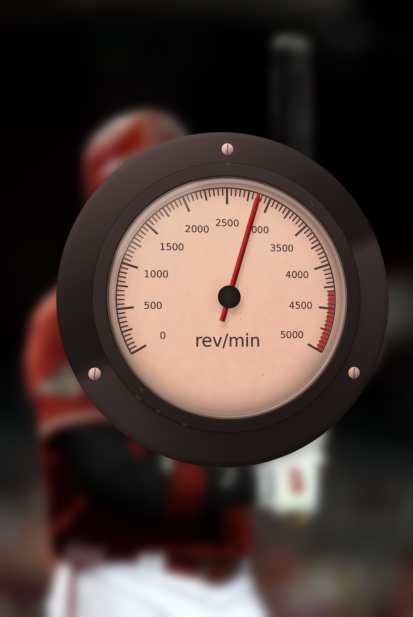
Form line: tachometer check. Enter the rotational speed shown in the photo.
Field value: 2850 rpm
